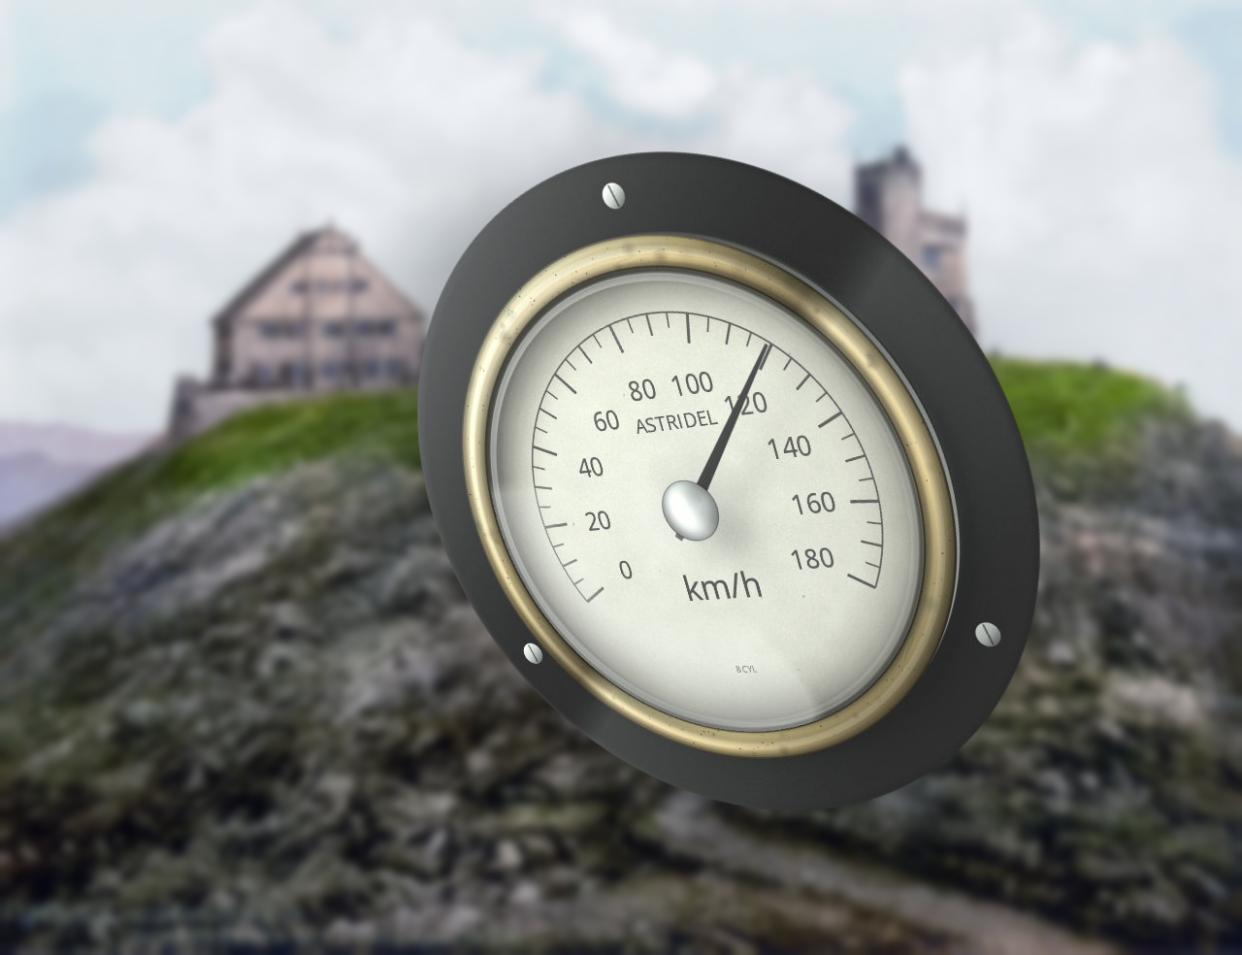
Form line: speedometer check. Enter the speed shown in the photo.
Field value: 120 km/h
